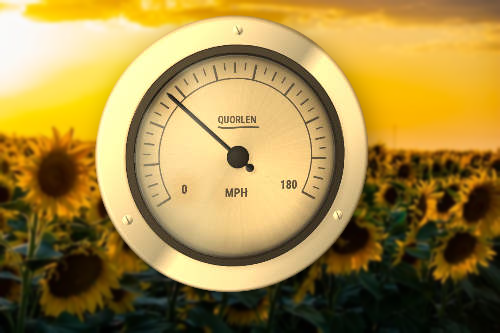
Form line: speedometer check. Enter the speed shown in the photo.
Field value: 55 mph
